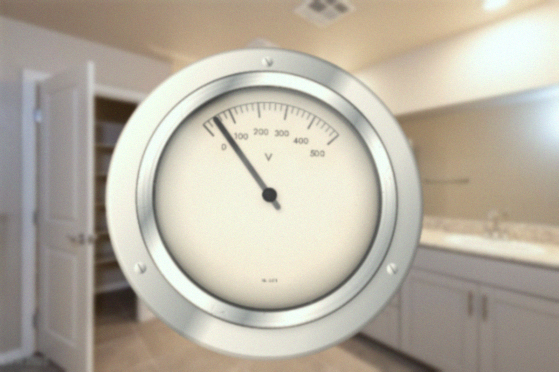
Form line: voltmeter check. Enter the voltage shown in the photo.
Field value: 40 V
